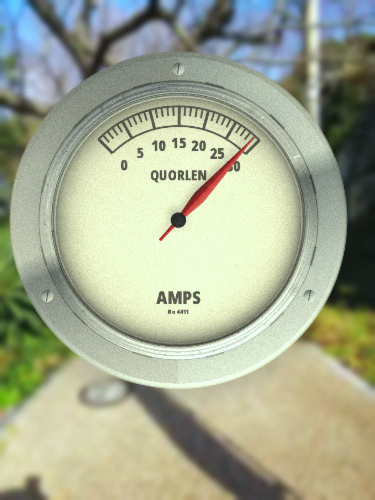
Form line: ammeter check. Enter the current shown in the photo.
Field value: 29 A
